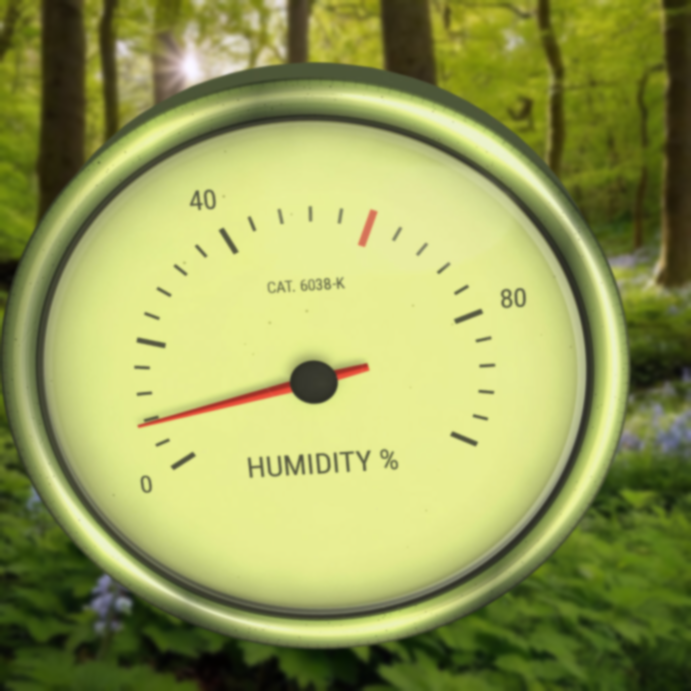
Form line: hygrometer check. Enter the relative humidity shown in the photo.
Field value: 8 %
